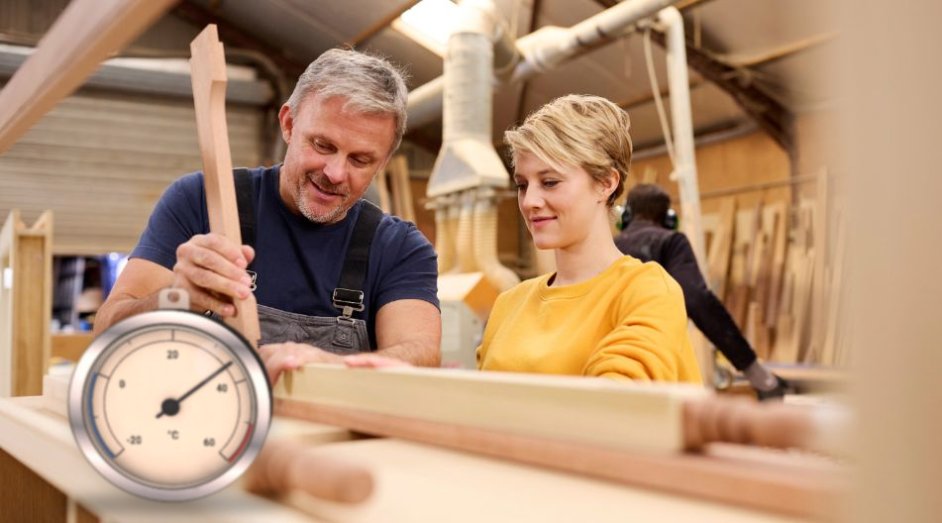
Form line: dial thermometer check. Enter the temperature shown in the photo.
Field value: 35 °C
